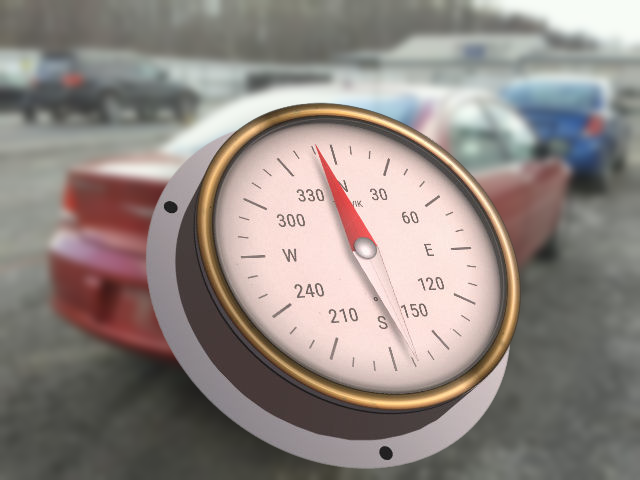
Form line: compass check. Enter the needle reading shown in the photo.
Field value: 350 °
